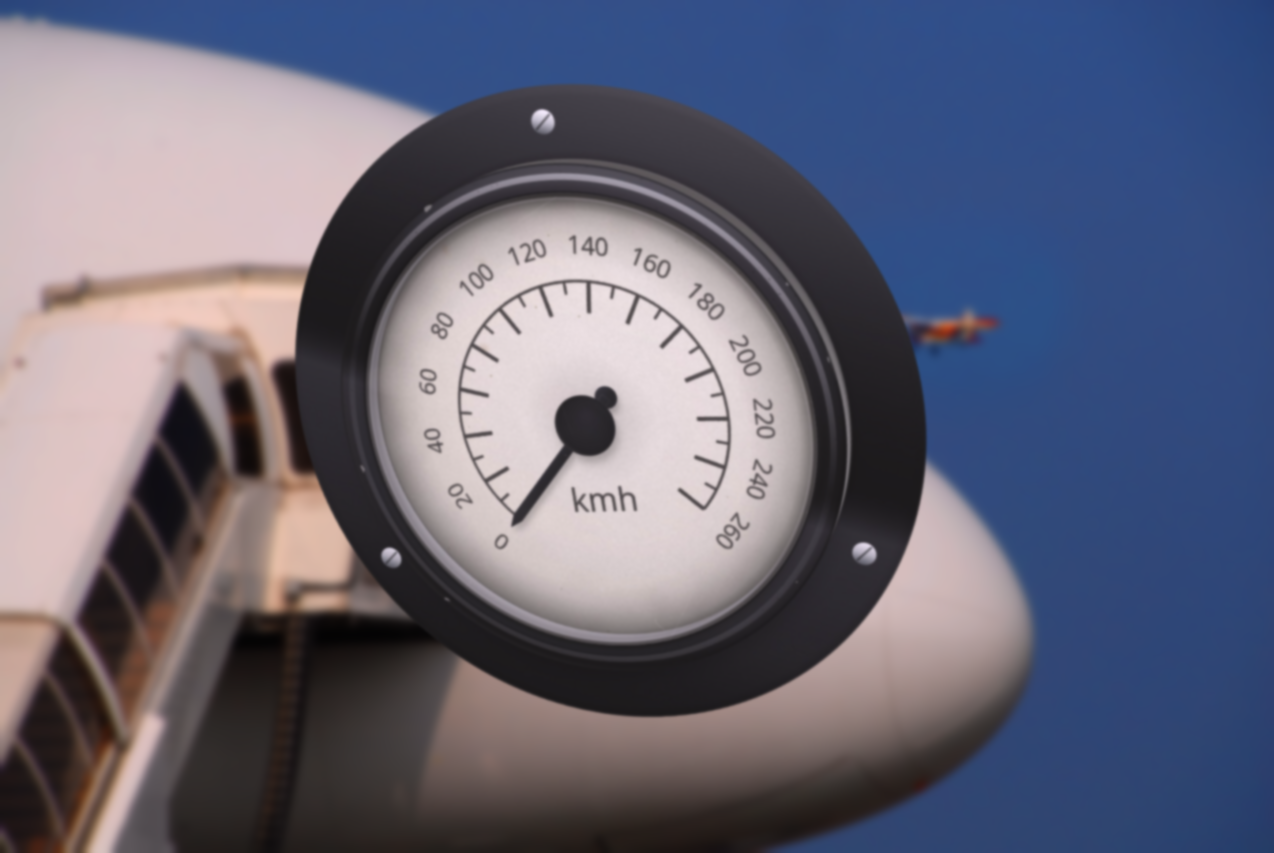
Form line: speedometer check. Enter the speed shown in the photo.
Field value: 0 km/h
